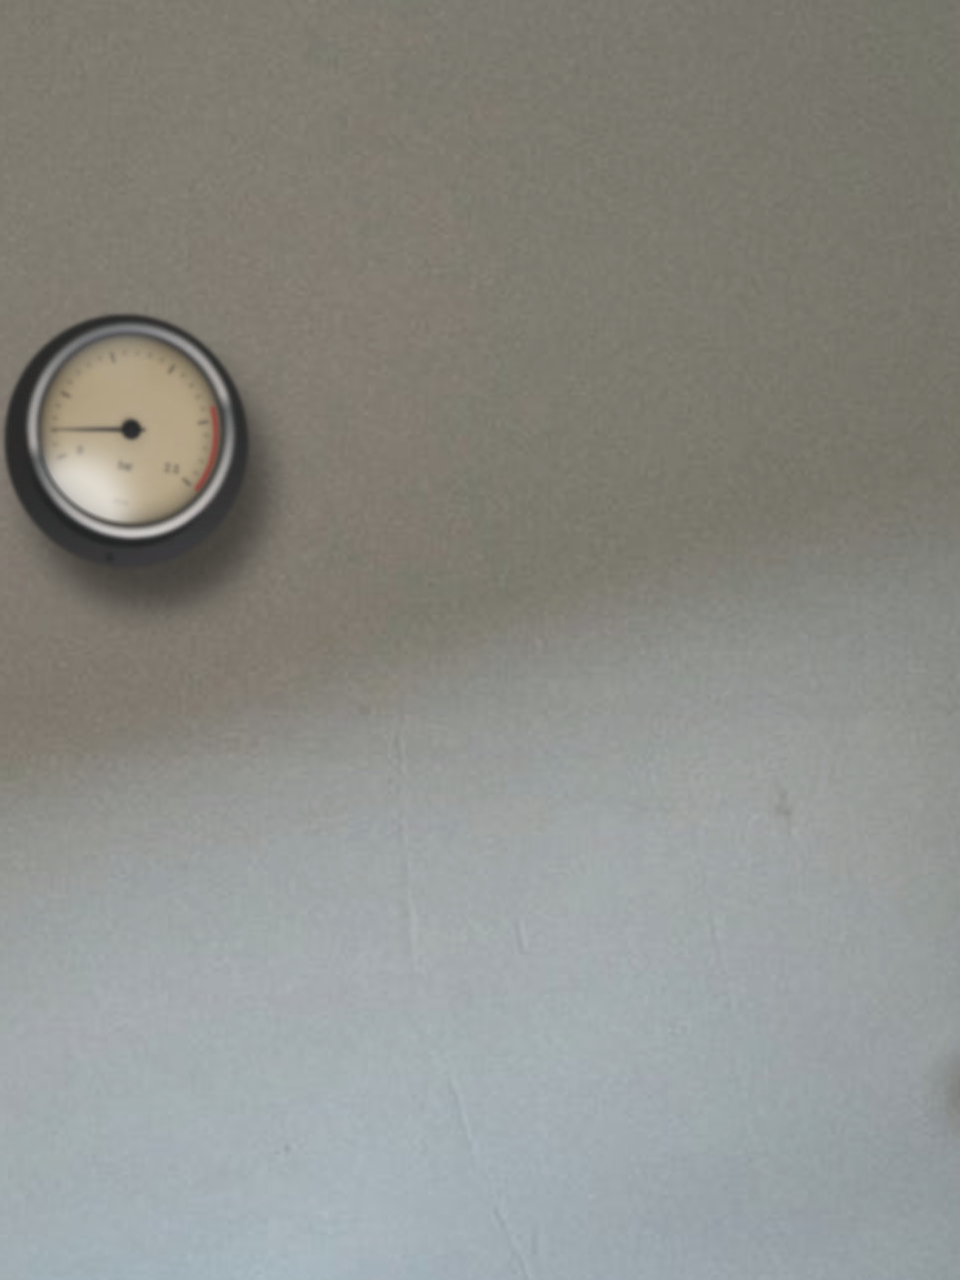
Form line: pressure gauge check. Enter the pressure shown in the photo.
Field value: 0.2 bar
